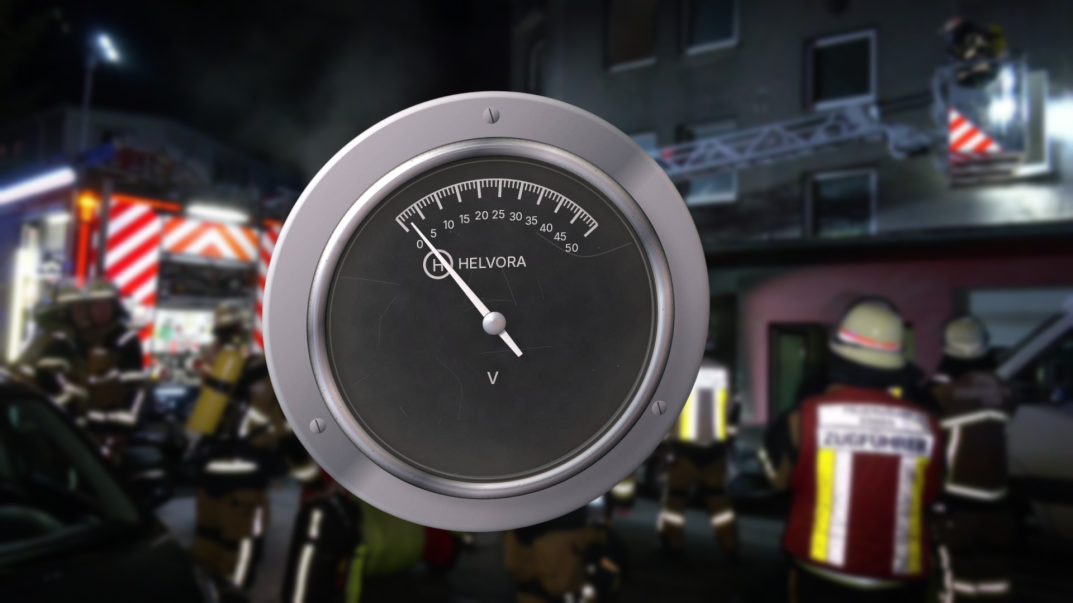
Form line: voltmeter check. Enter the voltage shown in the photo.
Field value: 2 V
